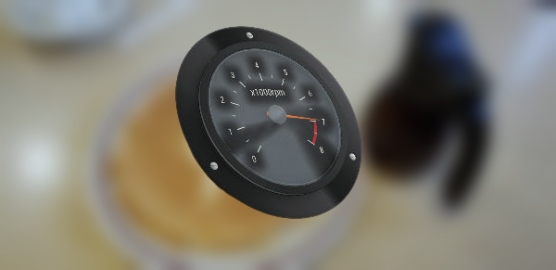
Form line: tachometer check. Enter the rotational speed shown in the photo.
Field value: 7000 rpm
